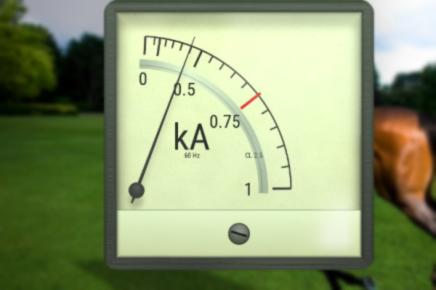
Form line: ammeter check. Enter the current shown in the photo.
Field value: 0.45 kA
